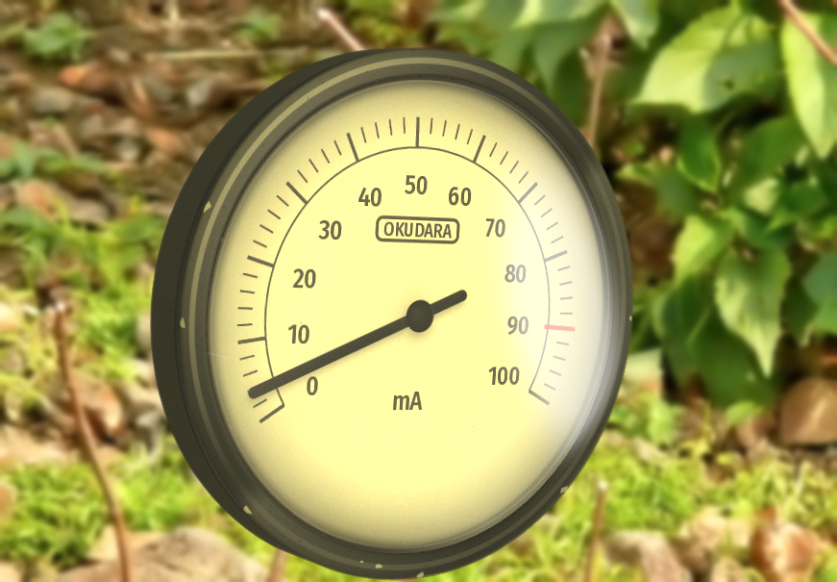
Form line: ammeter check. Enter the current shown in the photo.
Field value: 4 mA
